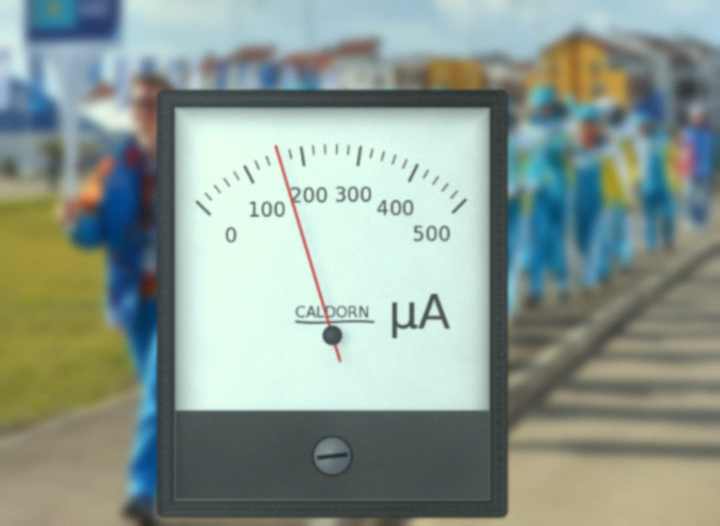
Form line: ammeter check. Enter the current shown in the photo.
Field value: 160 µA
